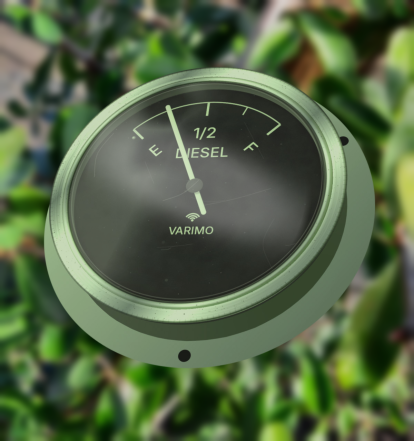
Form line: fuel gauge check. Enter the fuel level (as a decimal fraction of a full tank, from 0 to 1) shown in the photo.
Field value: 0.25
